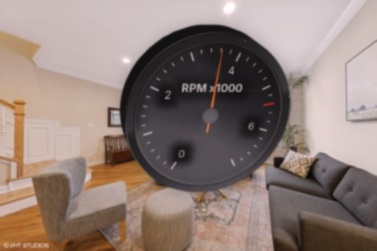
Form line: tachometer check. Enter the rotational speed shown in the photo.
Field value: 3600 rpm
